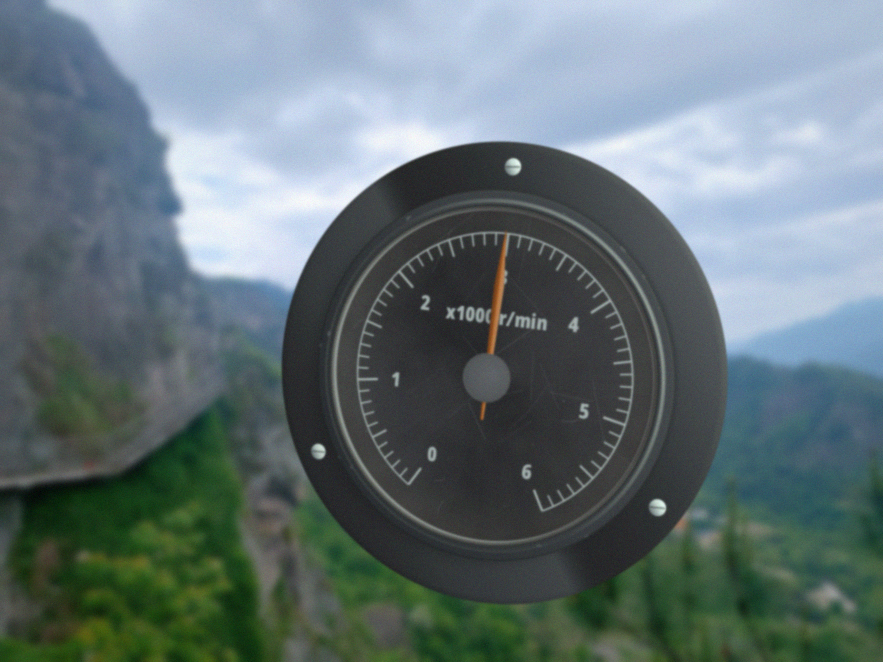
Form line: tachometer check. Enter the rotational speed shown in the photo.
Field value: 3000 rpm
